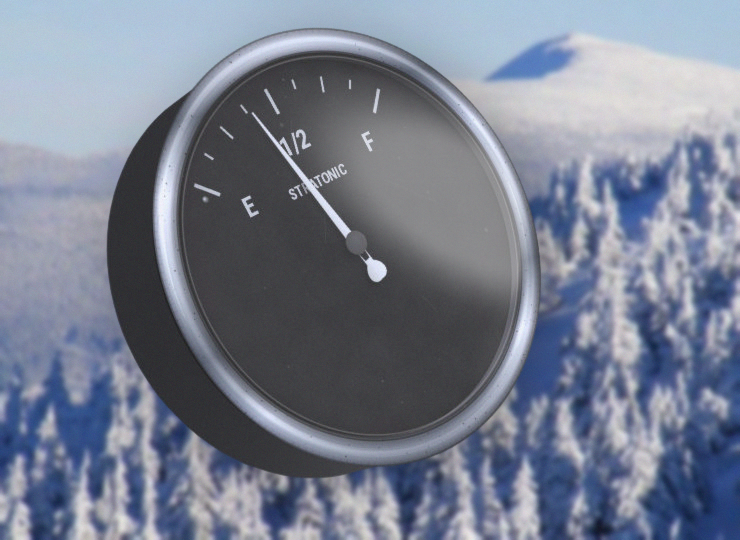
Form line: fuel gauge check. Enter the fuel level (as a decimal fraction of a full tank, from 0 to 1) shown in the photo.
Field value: 0.375
